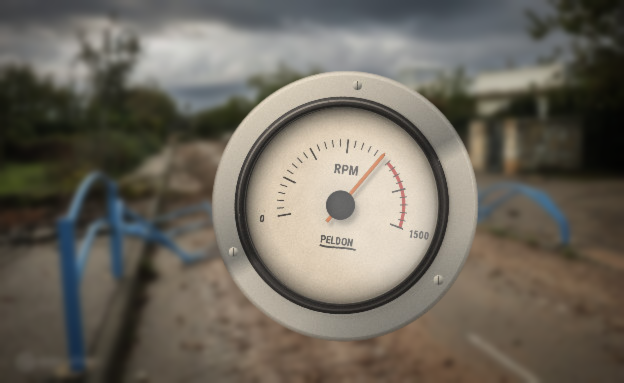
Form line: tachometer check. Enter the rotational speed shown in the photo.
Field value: 1000 rpm
